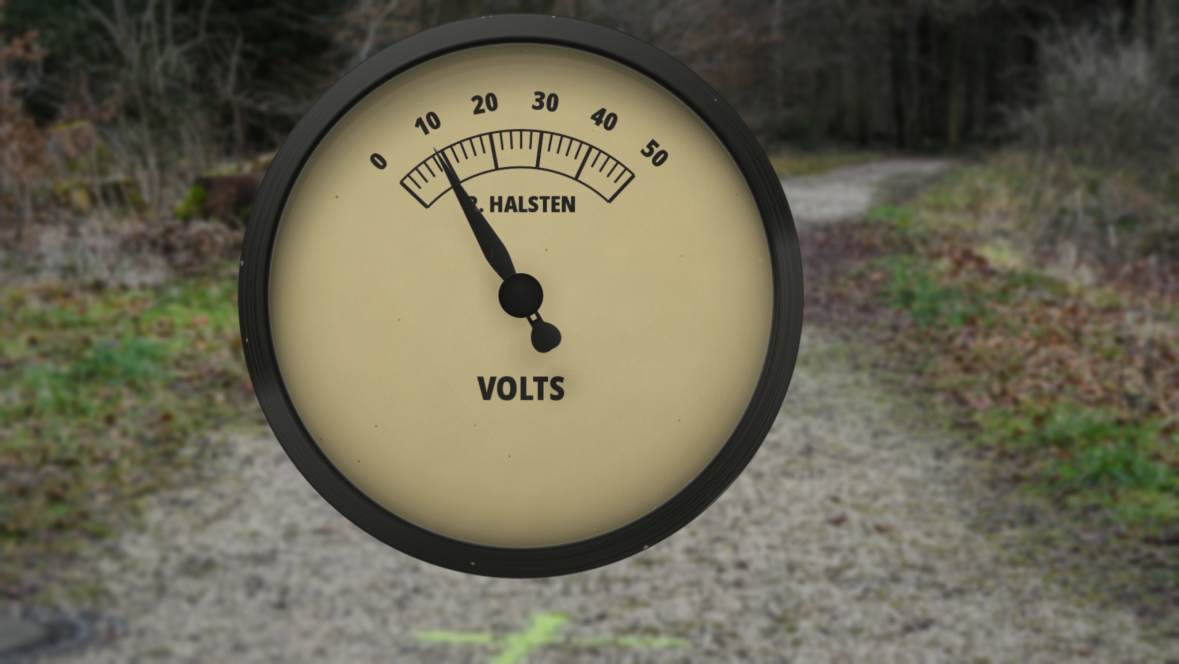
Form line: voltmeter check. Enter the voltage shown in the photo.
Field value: 9 V
